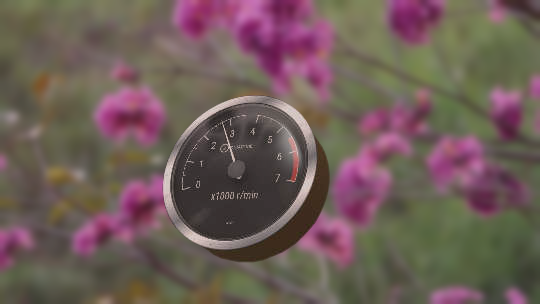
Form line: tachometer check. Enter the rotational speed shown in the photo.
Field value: 2750 rpm
